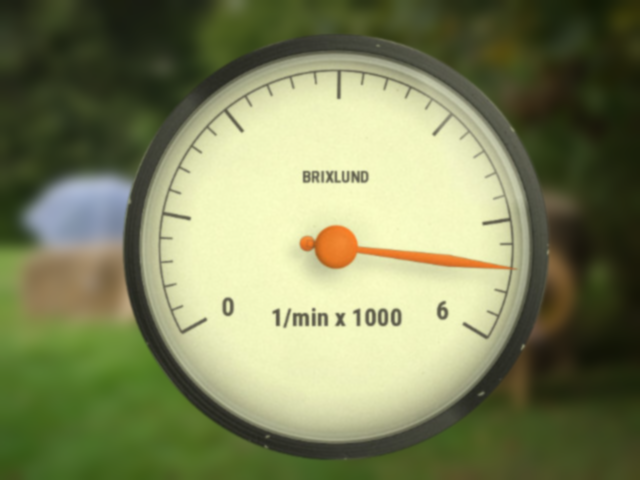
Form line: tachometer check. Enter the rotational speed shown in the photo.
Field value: 5400 rpm
